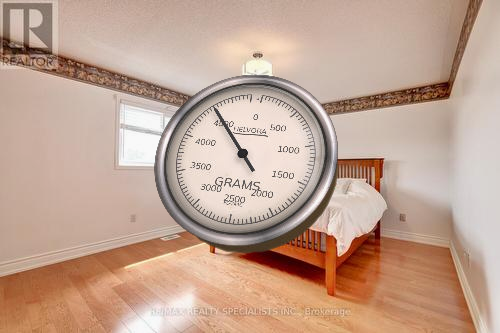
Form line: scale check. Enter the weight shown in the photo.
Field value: 4500 g
